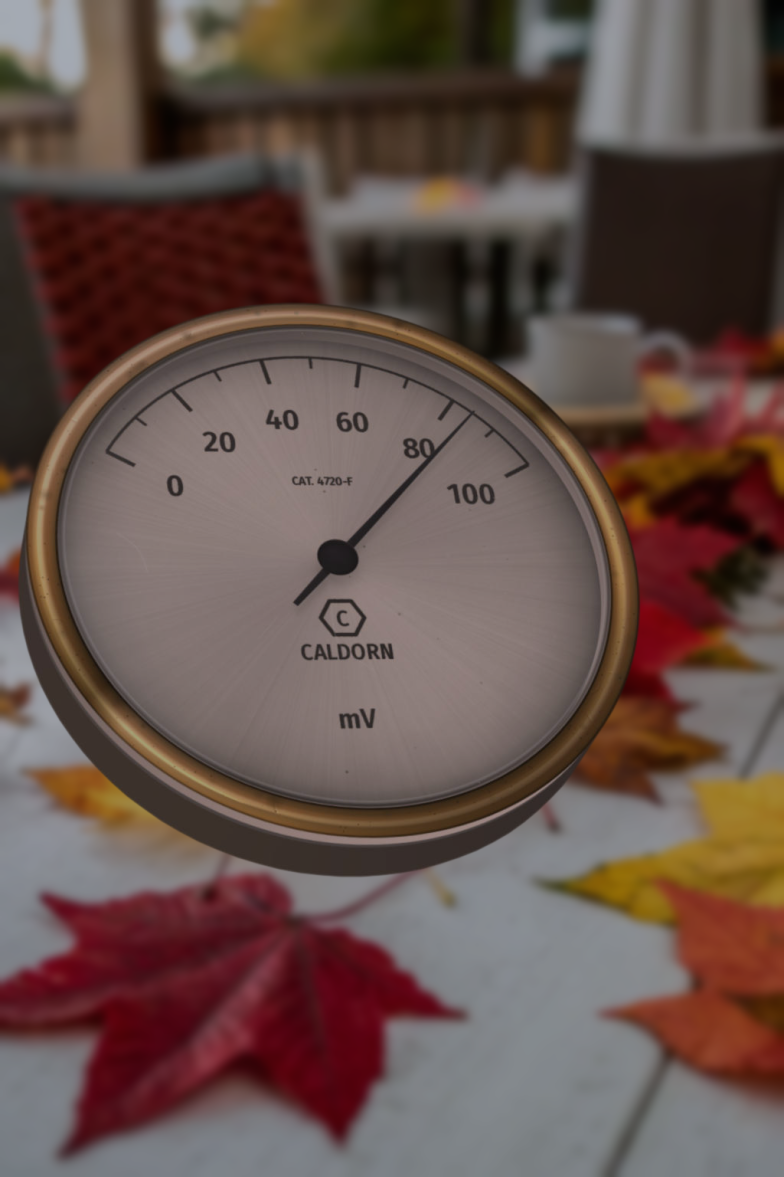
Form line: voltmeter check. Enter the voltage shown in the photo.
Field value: 85 mV
